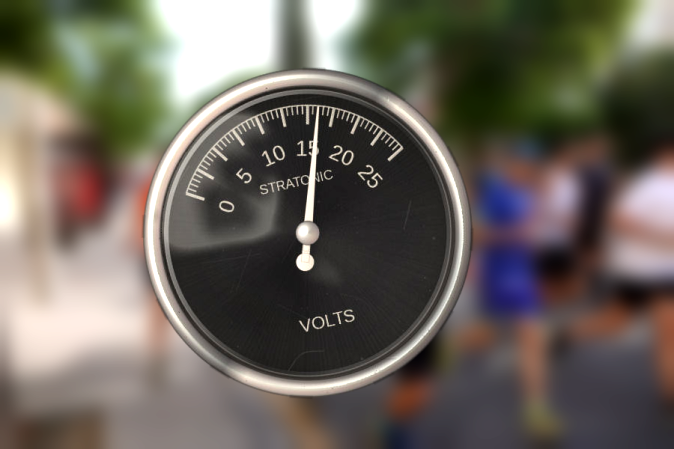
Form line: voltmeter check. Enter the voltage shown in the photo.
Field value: 16 V
